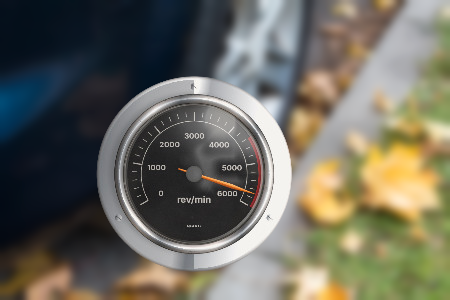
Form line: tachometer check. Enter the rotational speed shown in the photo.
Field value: 5700 rpm
